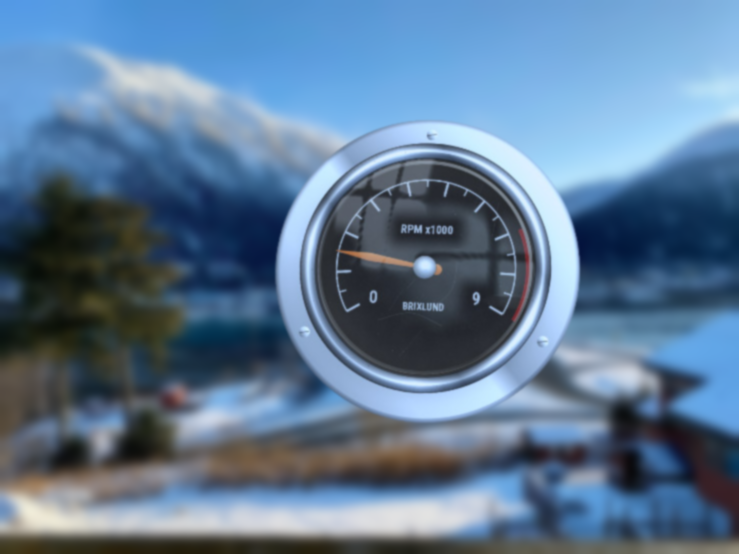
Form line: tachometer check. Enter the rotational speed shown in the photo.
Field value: 1500 rpm
